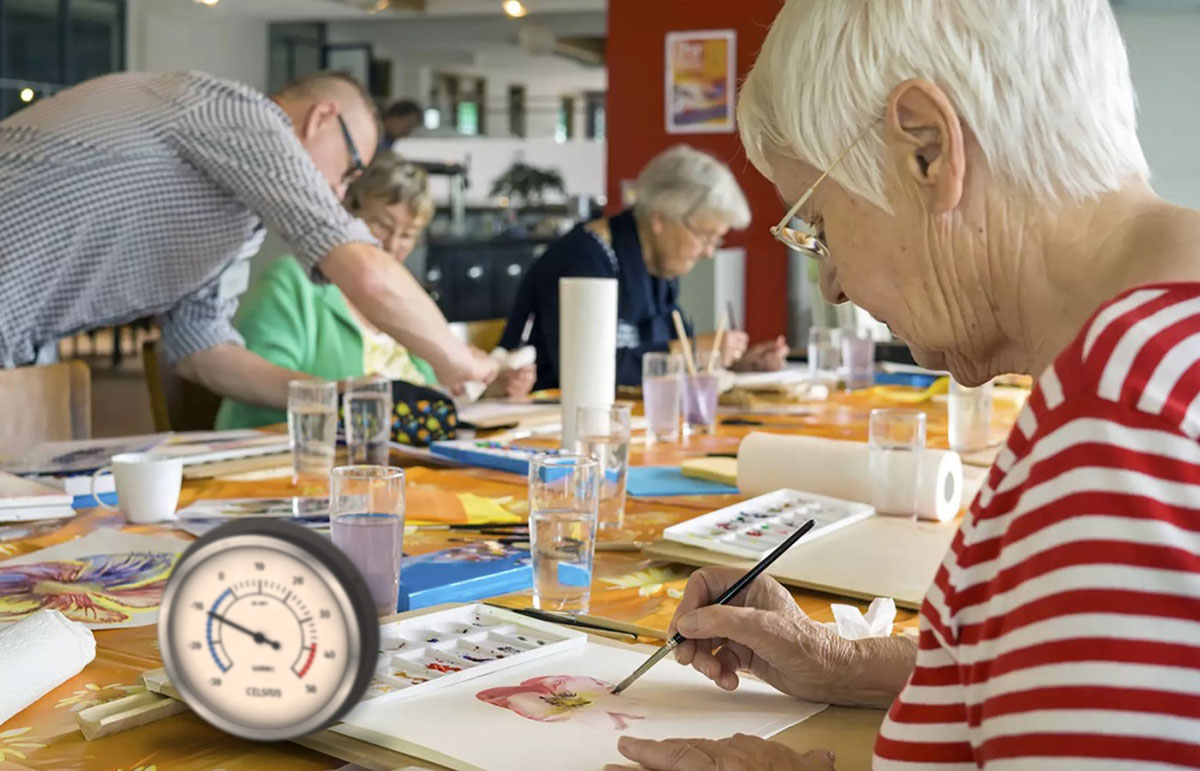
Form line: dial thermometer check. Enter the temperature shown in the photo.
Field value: -10 °C
